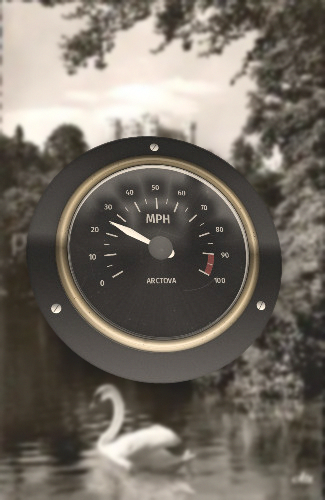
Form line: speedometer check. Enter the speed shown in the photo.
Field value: 25 mph
